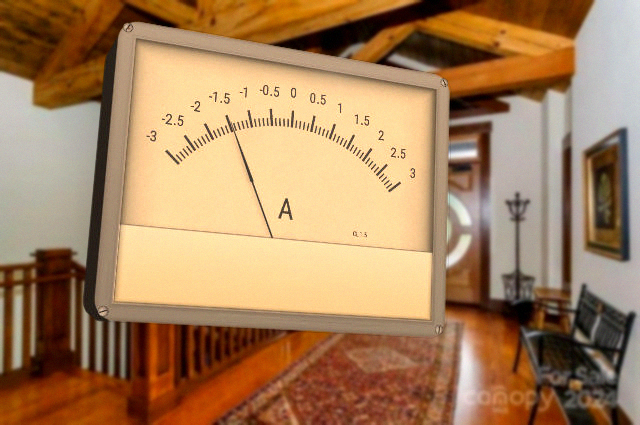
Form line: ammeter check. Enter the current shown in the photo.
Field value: -1.5 A
